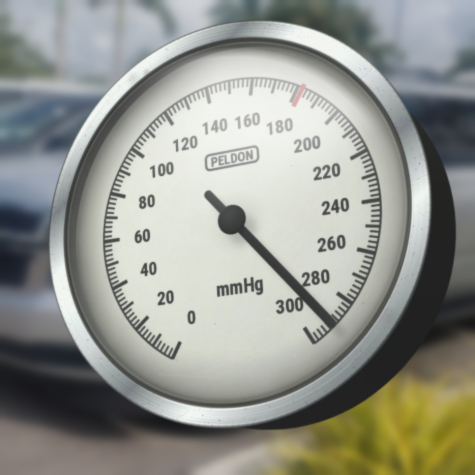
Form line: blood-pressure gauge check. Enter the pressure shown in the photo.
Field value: 290 mmHg
